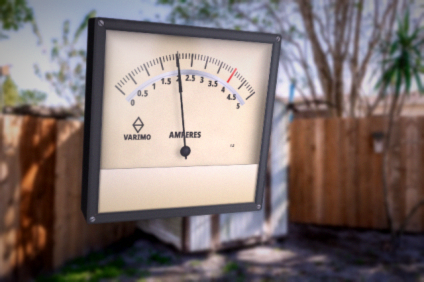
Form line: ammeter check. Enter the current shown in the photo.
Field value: 2 A
